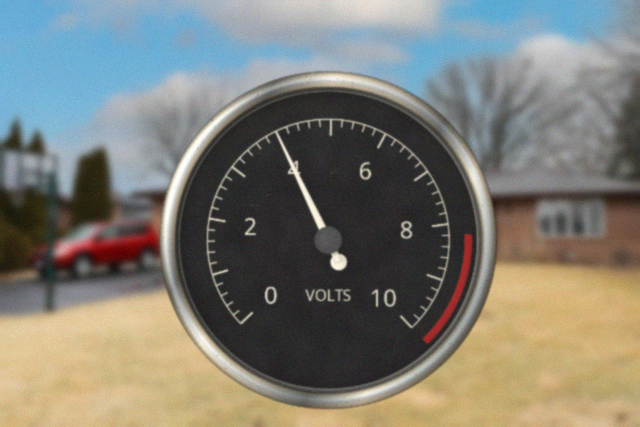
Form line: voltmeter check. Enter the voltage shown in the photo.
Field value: 4 V
